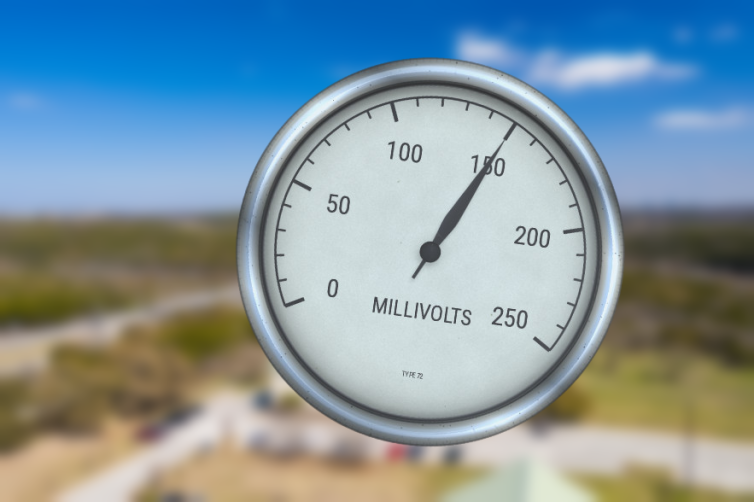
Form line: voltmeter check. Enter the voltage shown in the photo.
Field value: 150 mV
